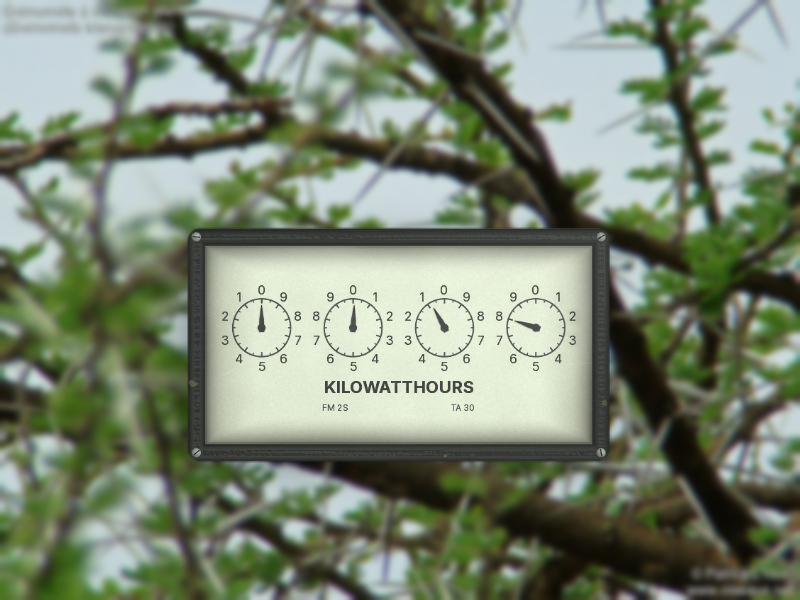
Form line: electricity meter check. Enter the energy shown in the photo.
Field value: 8 kWh
